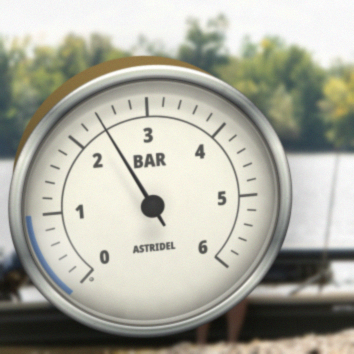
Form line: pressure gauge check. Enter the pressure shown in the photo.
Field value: 2.4 bar
